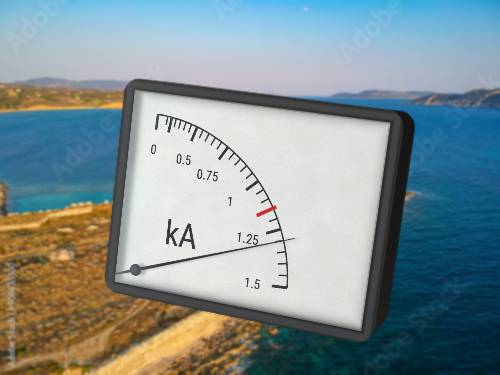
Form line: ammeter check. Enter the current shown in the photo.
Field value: 1.3 kA
